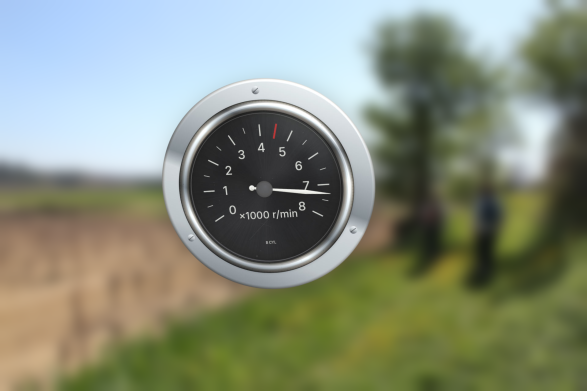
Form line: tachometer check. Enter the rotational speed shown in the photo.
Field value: 7250 rpm
